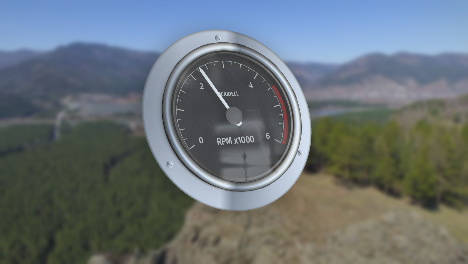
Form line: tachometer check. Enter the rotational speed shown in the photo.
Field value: 2250 rpm
